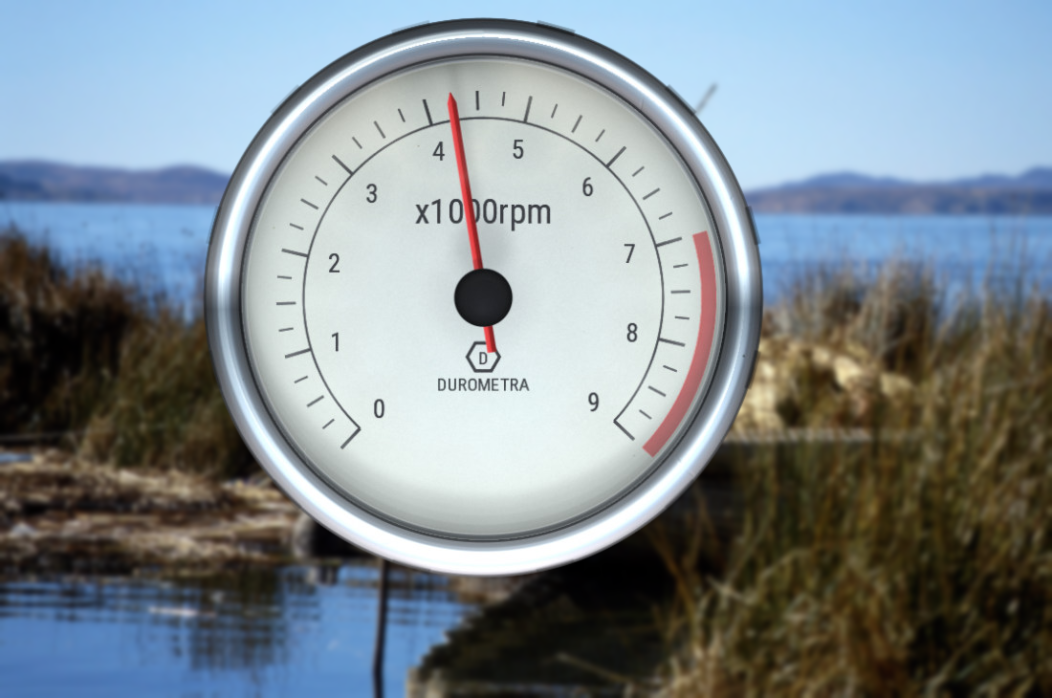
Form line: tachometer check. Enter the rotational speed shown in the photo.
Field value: 4250 rpm
